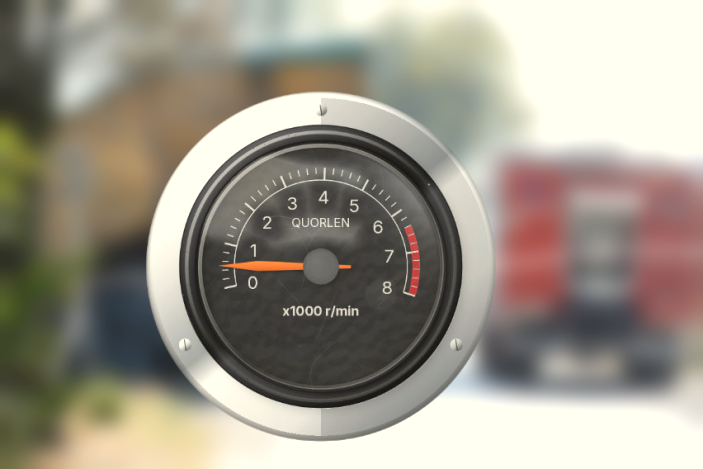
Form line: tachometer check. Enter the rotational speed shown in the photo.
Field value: 500 rpm
